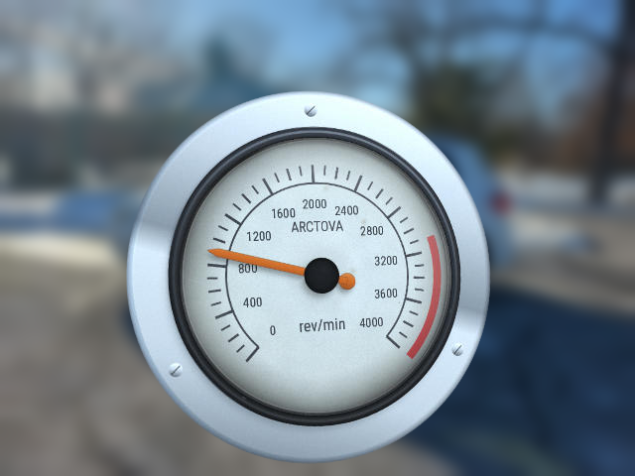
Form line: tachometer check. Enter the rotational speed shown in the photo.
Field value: 900 rpm
